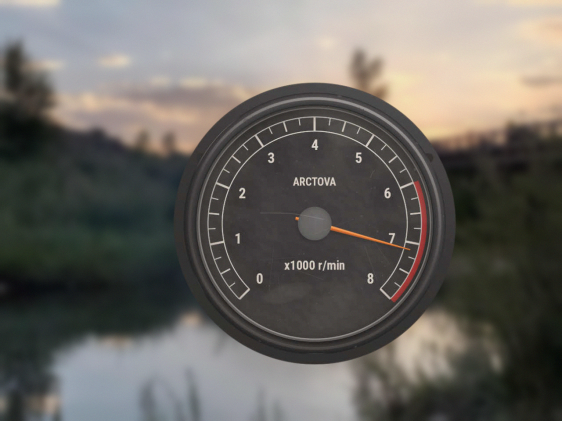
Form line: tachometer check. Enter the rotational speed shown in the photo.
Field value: 7125 rpm
